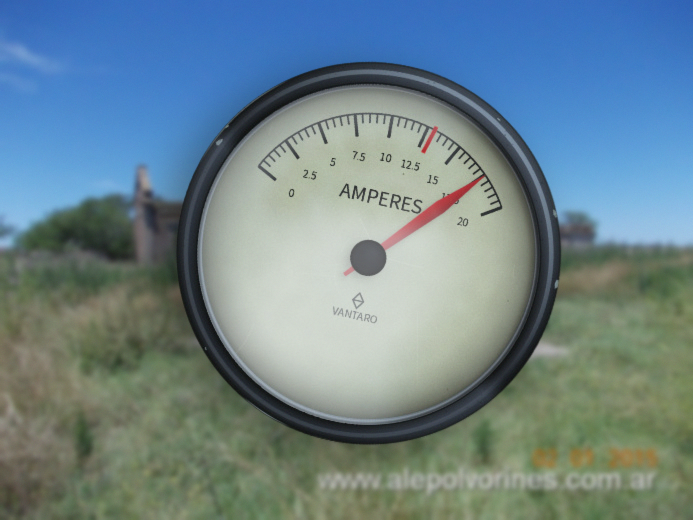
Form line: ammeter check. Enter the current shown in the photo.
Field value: 17.5 A
